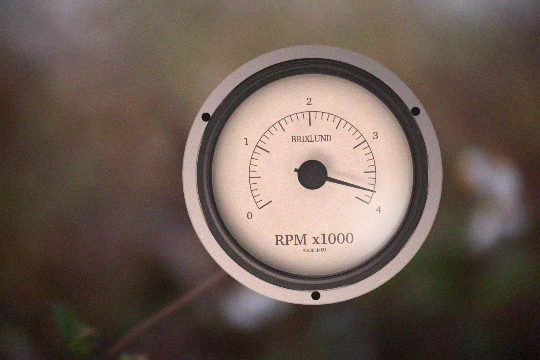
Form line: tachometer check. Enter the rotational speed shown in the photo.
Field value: 3800 rpm
